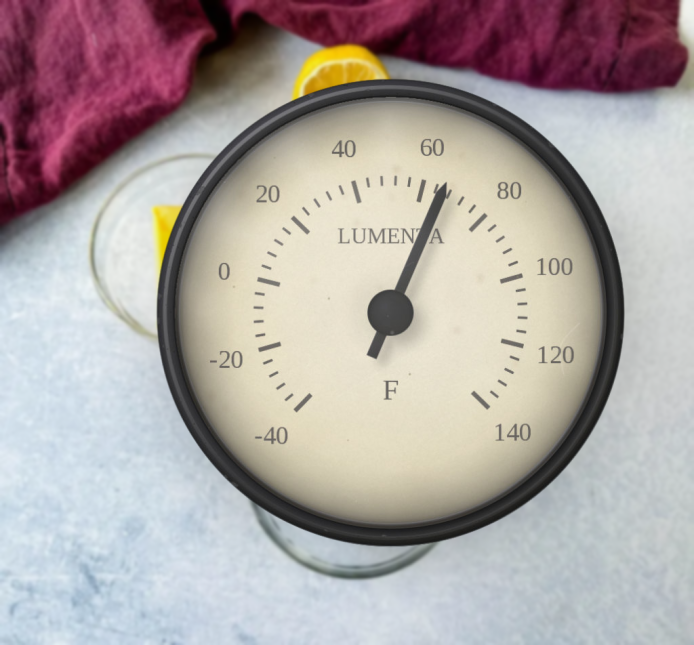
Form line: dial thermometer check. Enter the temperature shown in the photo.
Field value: 66 °F
